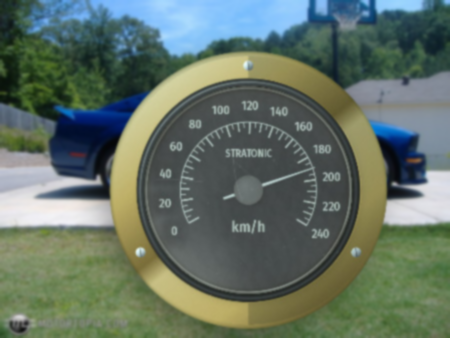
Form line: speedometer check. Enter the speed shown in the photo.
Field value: 190 km/h
